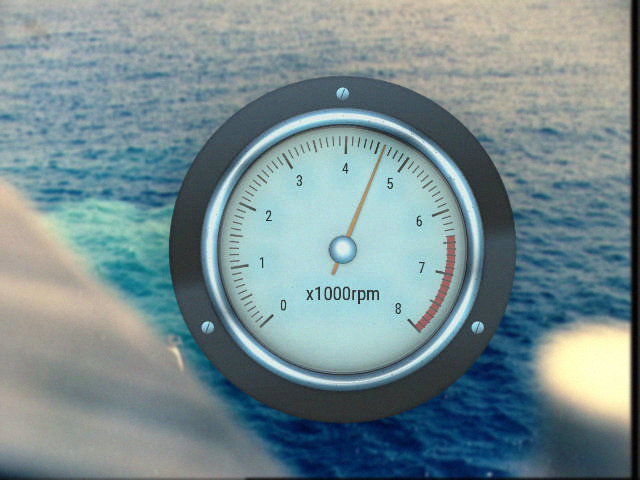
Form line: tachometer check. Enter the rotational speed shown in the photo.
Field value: 4600 rpm
